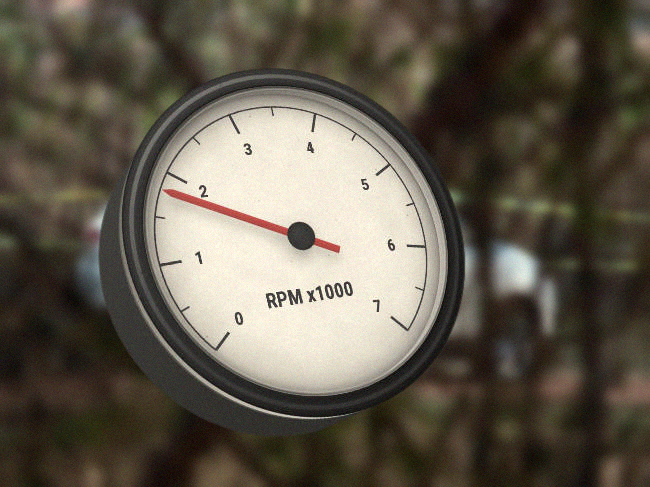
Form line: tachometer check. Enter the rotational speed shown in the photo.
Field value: 1750 rpm
